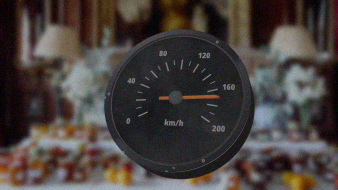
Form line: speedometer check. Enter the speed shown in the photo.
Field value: 170 km/h
